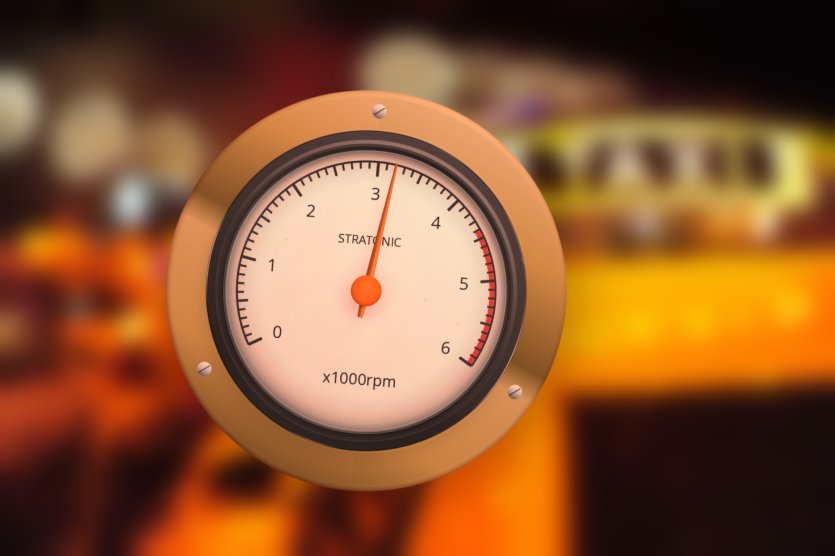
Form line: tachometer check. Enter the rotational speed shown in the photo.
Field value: 3200 rpm
